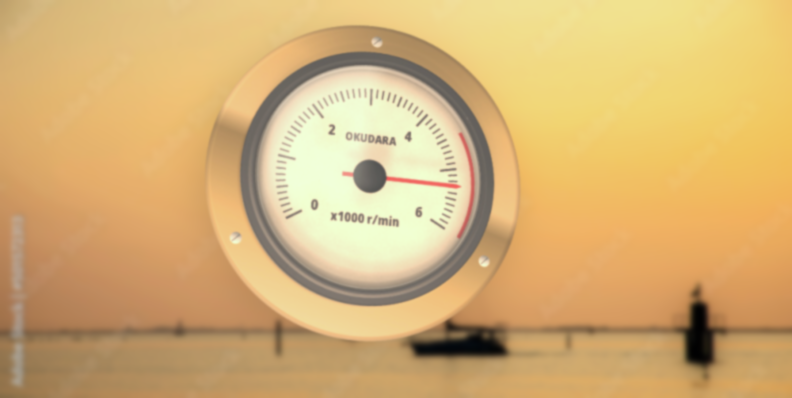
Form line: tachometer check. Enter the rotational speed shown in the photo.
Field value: 5300 rpm
